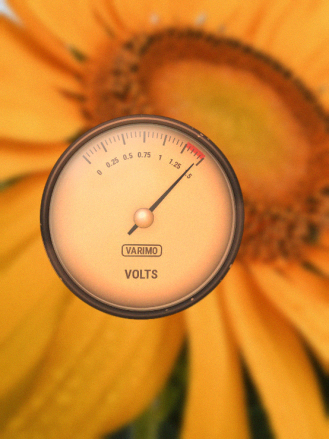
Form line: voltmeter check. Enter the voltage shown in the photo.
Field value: 1.45 V
